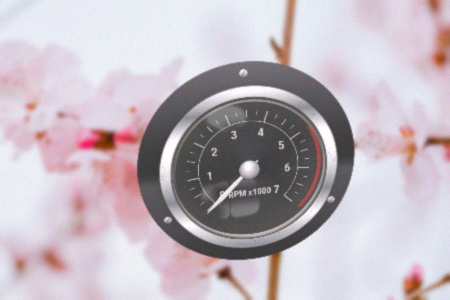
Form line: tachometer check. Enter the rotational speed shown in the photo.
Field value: 0 rpm
